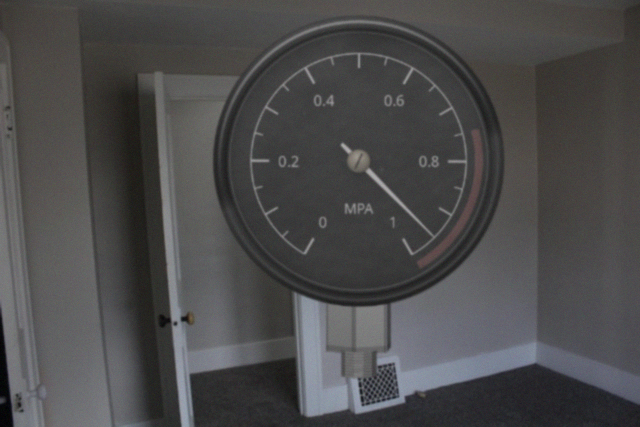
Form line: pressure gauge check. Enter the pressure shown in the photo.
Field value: 0.95 MPa
